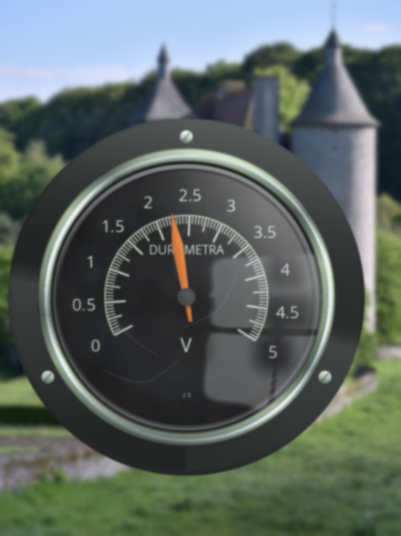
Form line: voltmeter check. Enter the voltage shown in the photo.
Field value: 2.25 V
